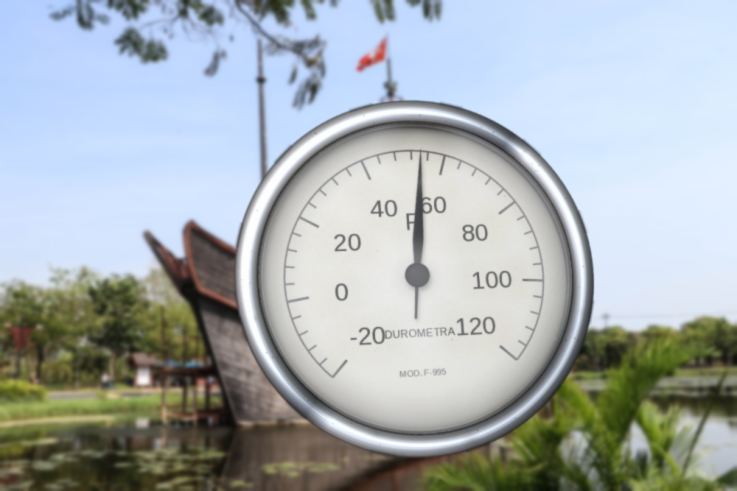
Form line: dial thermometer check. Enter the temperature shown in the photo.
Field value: 54 °F
